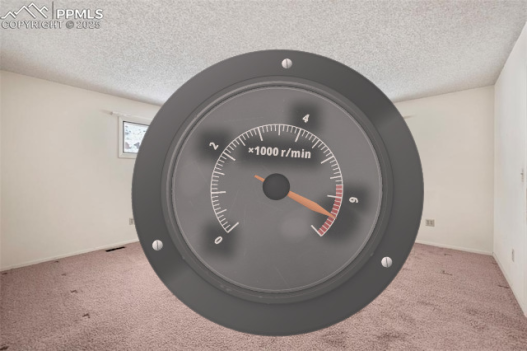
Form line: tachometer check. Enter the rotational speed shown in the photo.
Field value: 6500 rpm
